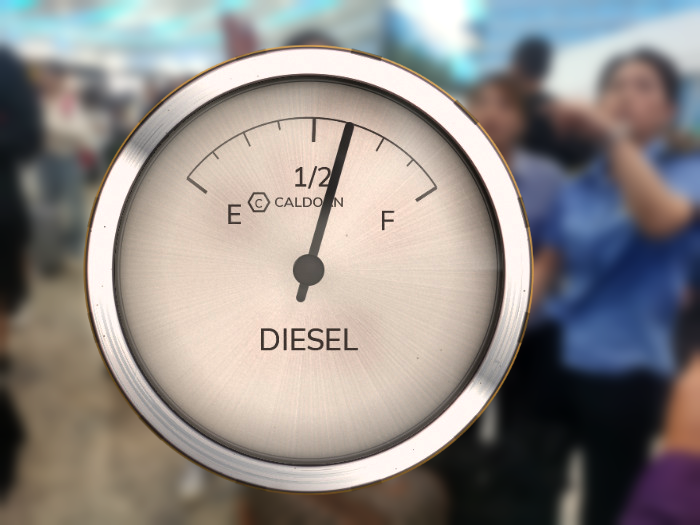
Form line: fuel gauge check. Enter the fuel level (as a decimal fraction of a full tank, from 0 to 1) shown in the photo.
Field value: 0.625
